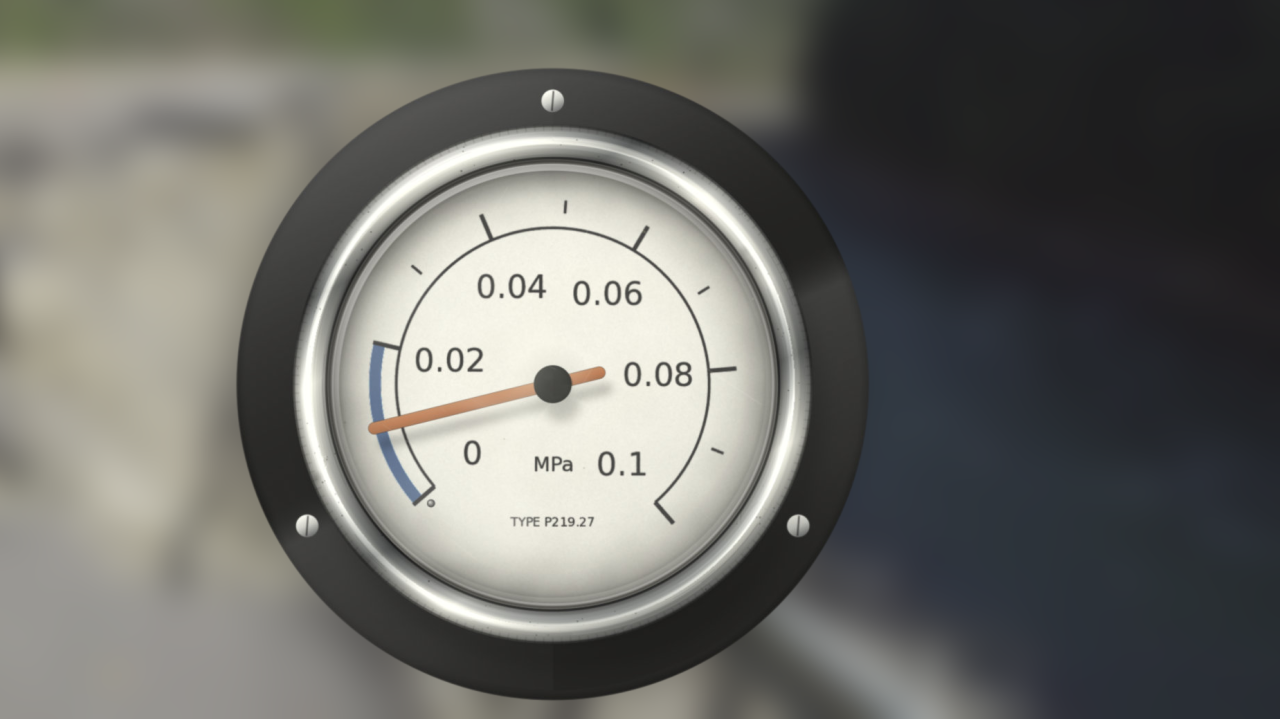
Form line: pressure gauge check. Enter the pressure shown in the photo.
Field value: 0.01 MPa
